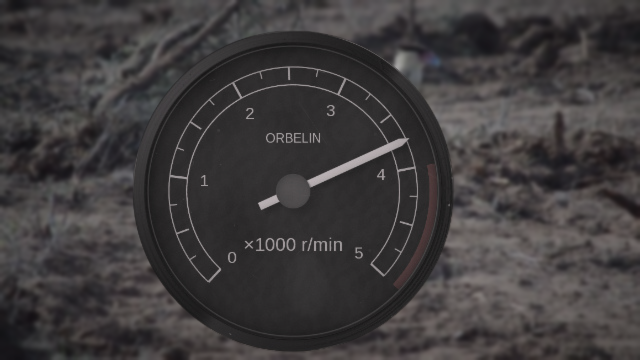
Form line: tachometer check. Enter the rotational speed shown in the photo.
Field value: 3750 rpm
